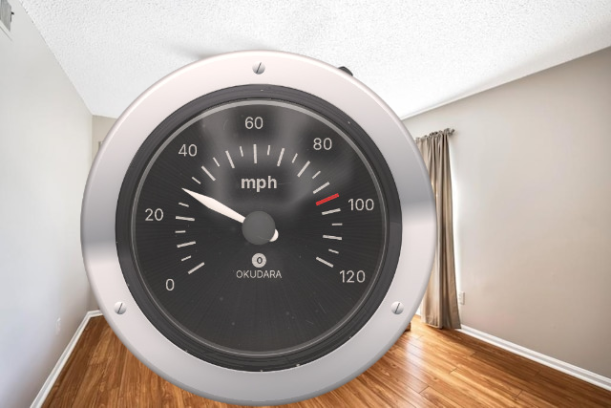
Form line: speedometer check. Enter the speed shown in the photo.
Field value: 30 mph
